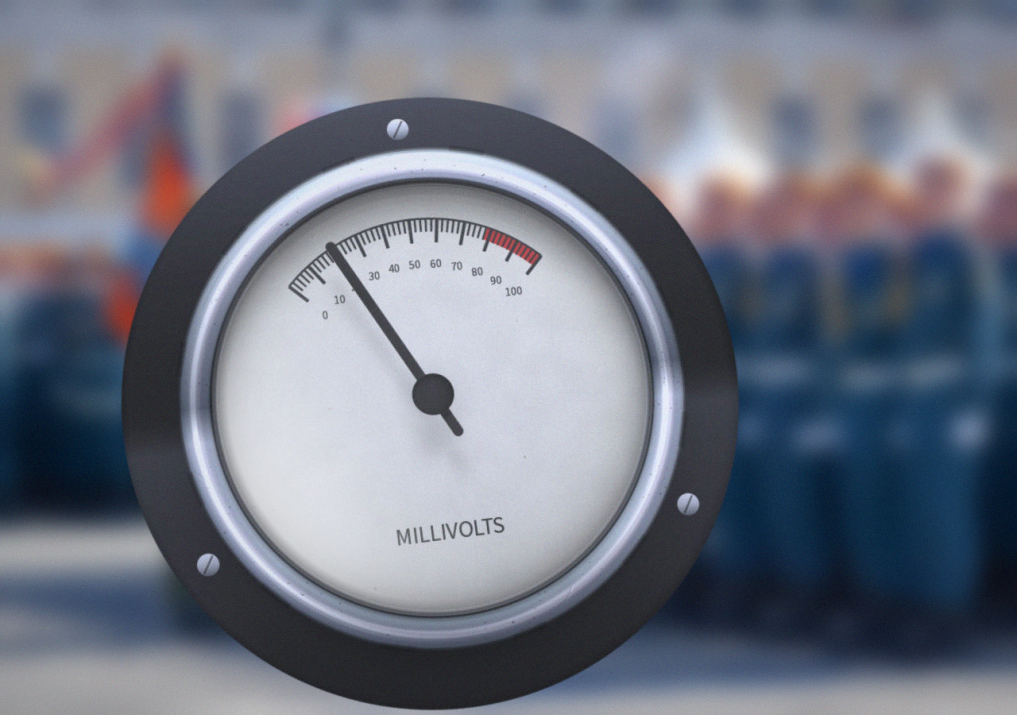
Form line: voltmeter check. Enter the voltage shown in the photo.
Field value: 20 mV
